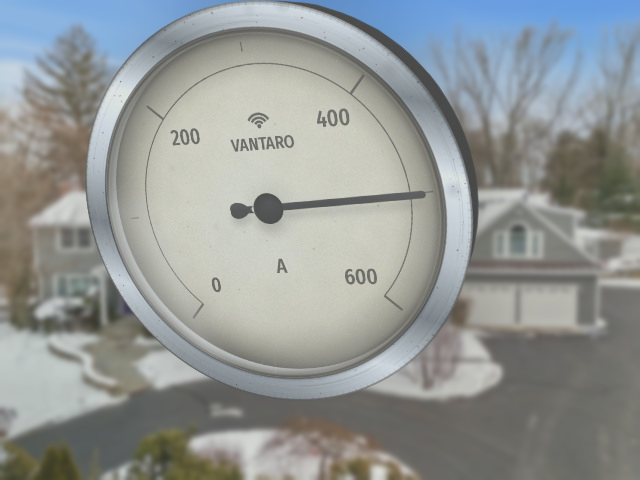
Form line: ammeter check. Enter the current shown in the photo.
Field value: 500 A
